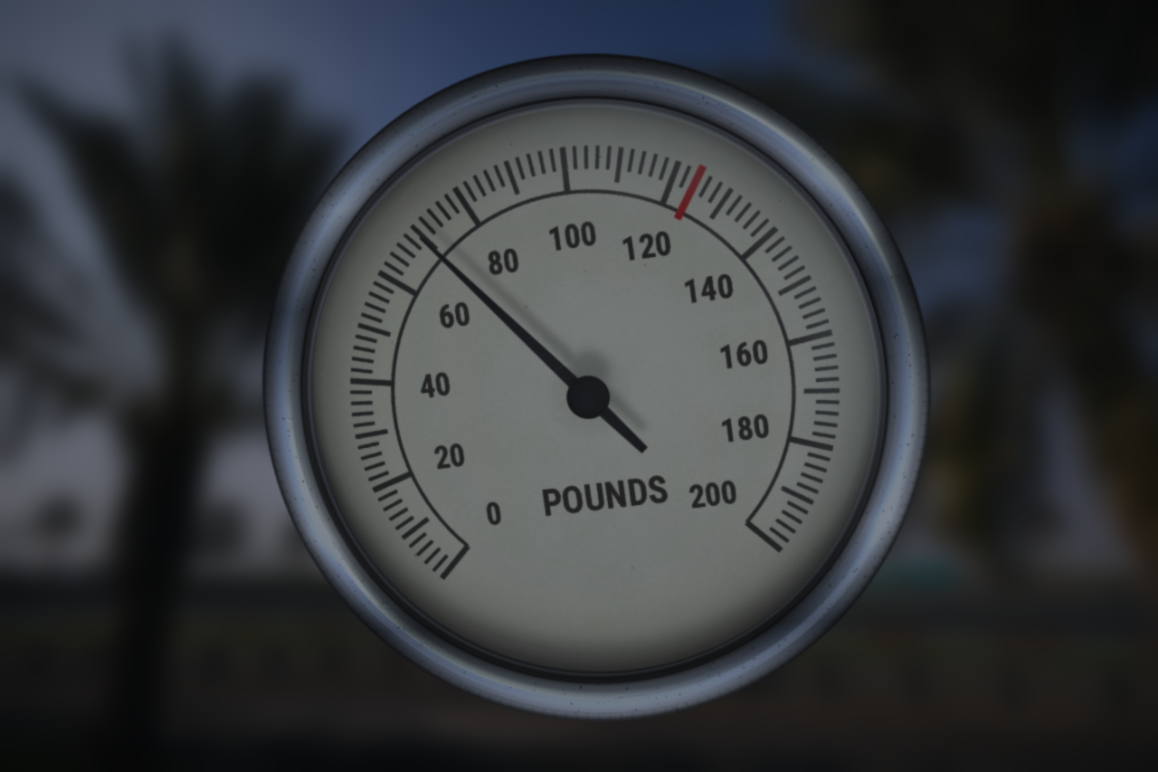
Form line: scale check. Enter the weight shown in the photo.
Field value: 70 lb
